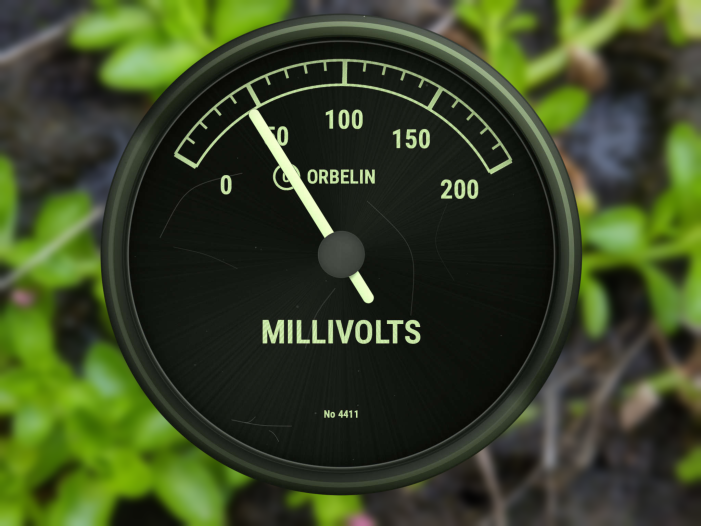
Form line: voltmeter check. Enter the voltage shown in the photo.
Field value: 45 mV
